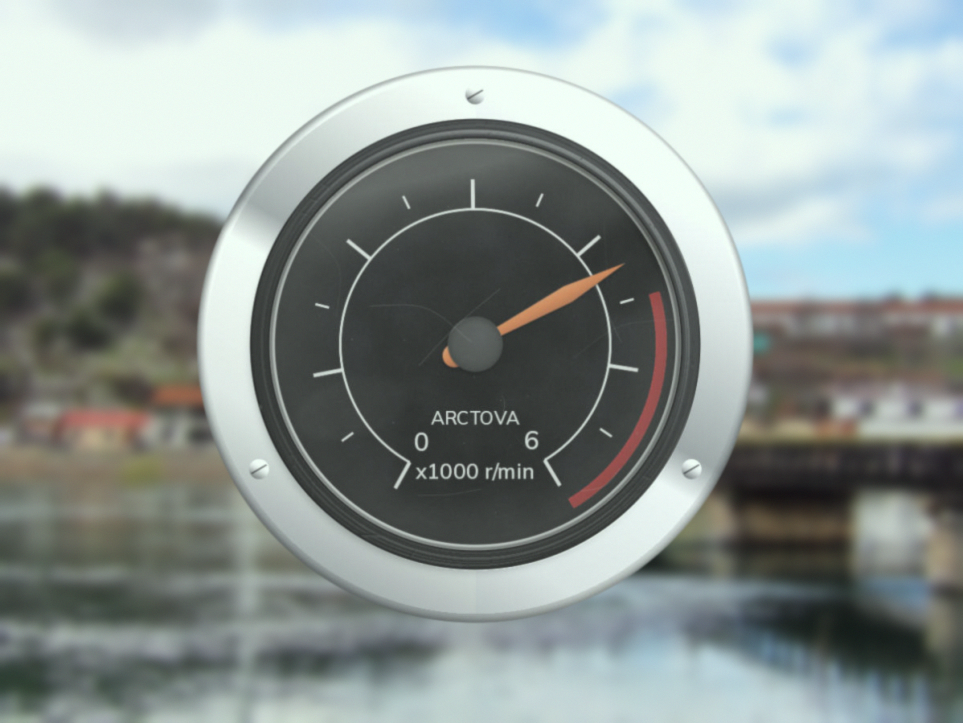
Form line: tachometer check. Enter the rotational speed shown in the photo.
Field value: 4250 rpm
